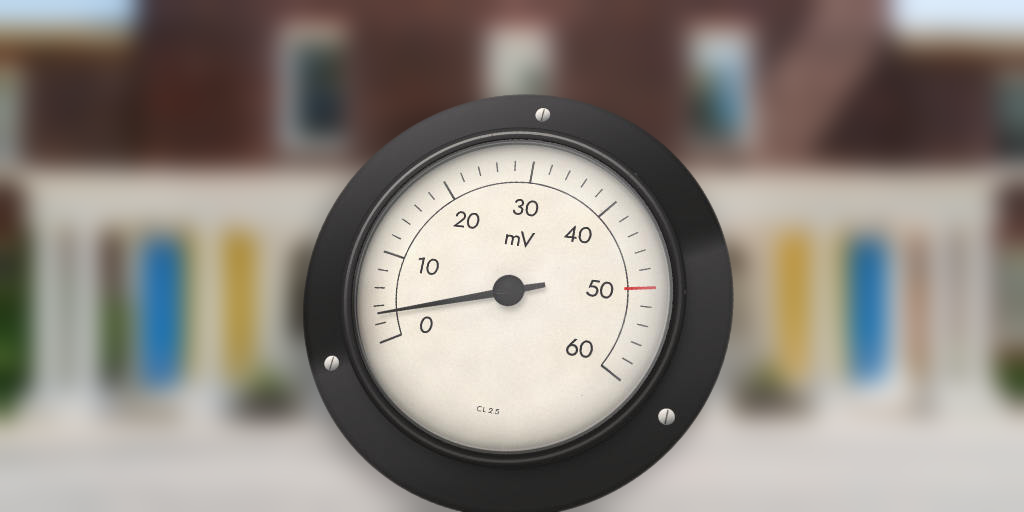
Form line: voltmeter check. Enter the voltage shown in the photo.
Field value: 3 mV
